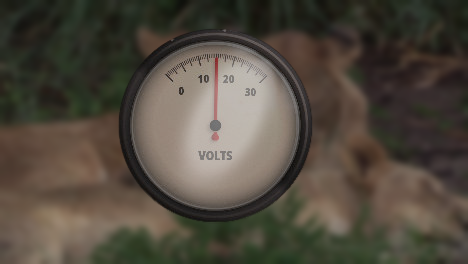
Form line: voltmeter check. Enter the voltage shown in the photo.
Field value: 15 V
